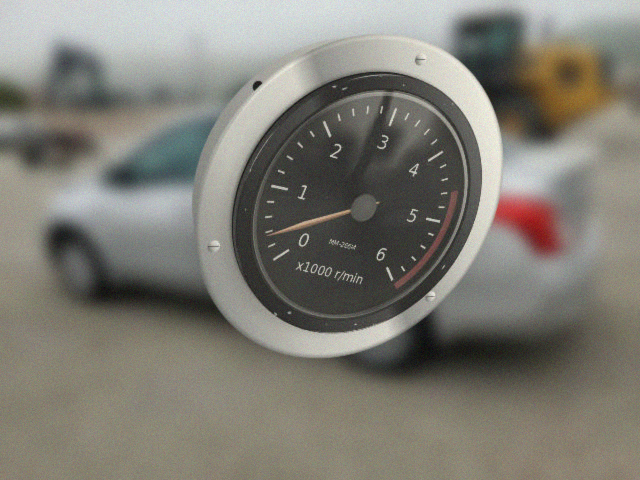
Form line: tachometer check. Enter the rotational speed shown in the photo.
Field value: 400 rpm
